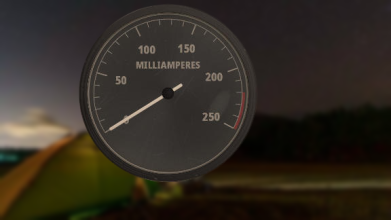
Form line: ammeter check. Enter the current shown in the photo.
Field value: 0 mA
